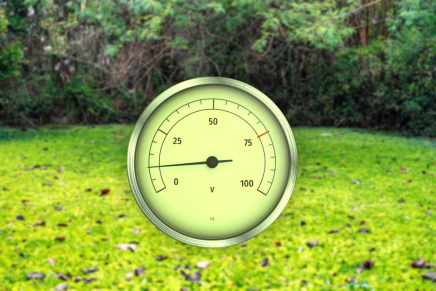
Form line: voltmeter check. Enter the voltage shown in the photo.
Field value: 10 V
